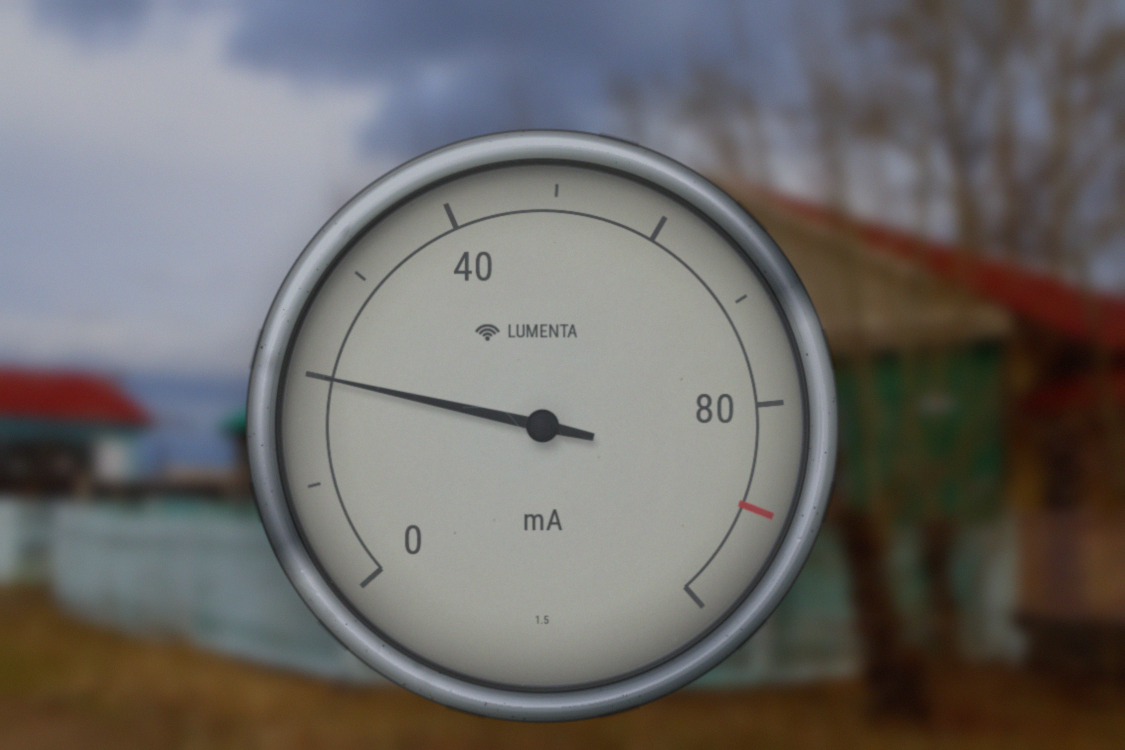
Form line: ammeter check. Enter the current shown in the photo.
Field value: 20 mA
